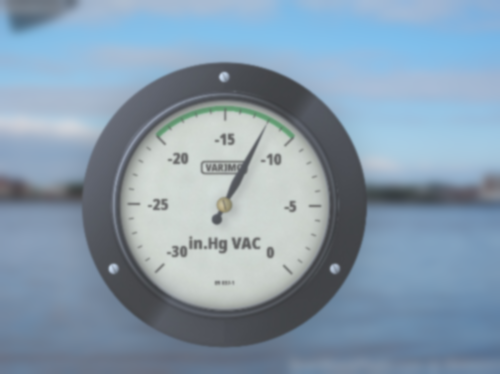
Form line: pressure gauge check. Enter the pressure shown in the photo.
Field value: -12 inHg
